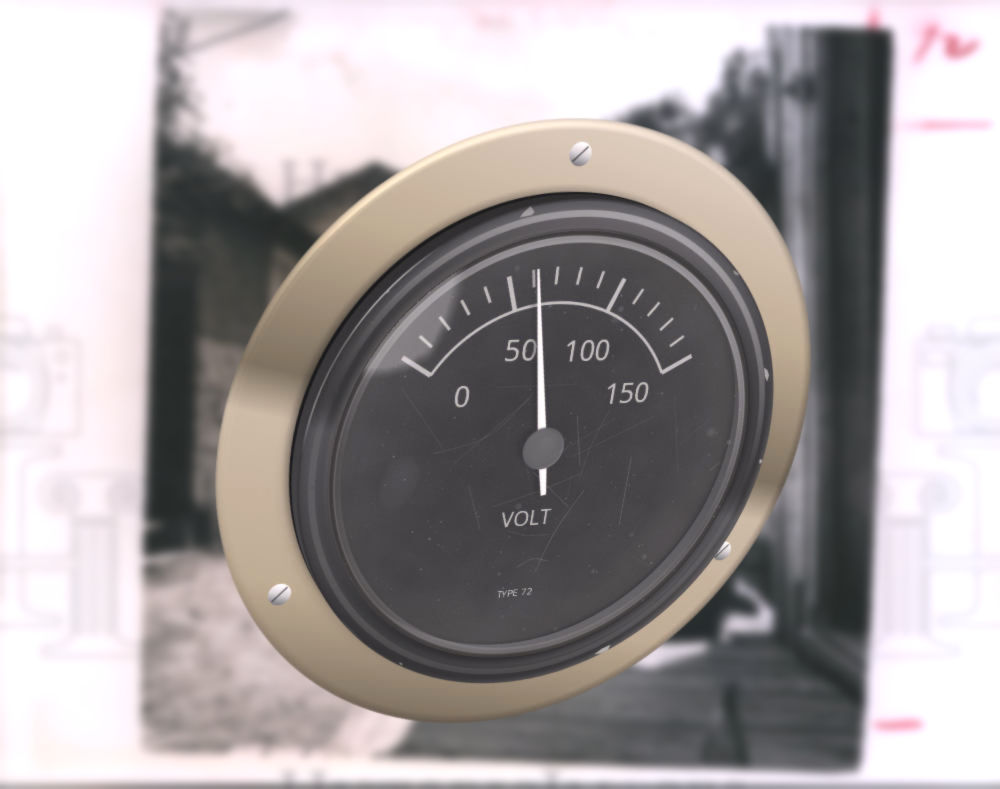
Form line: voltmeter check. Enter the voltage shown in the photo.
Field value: 60 V
